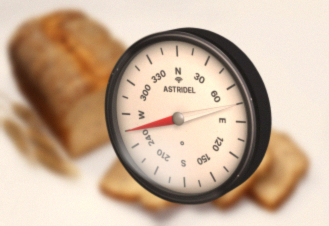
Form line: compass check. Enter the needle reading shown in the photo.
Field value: 255 °
